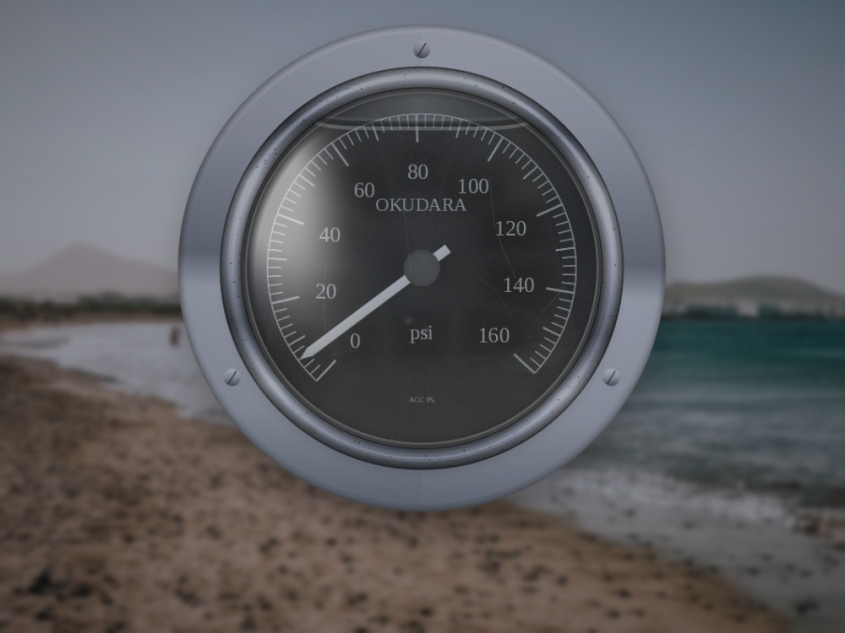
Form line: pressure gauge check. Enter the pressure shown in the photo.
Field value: 6 psi
